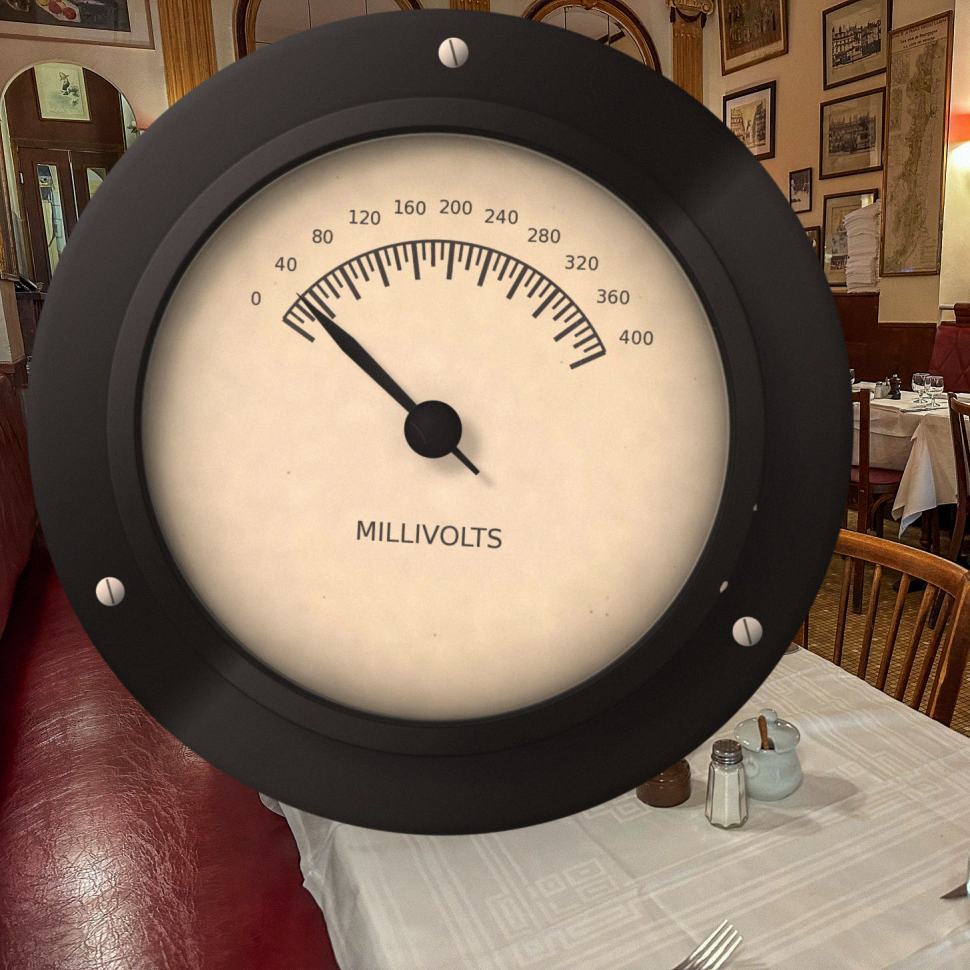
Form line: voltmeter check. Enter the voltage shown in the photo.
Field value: 30 mV
